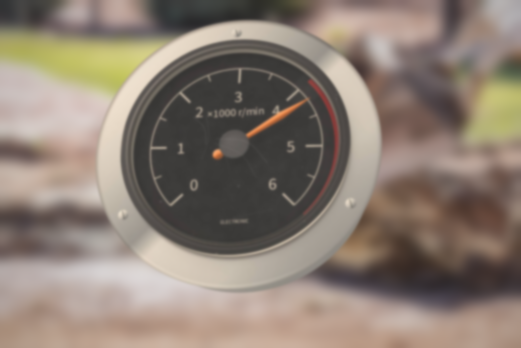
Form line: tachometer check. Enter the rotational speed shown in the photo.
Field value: 4250 rpm
